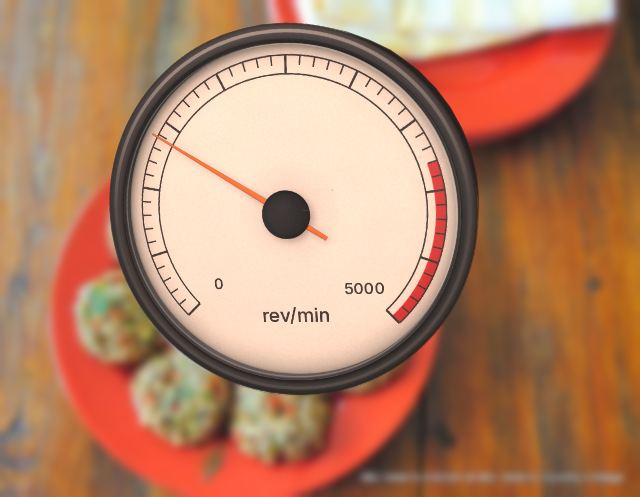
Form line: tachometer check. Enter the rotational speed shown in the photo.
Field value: 1400 rpm
